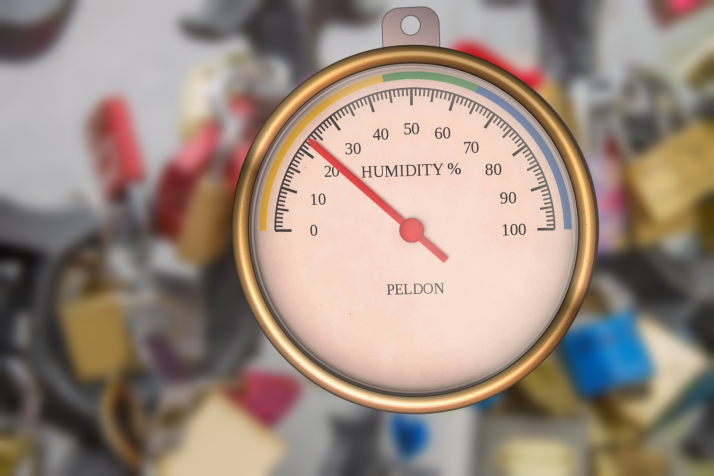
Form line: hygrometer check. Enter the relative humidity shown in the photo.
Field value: 23 %
